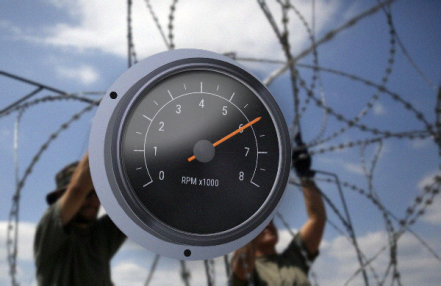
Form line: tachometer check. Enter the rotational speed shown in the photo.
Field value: 6000 rpm
